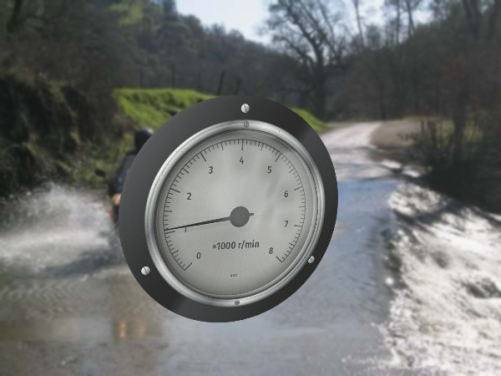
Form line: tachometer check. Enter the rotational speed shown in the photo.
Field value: 1100 rpm
